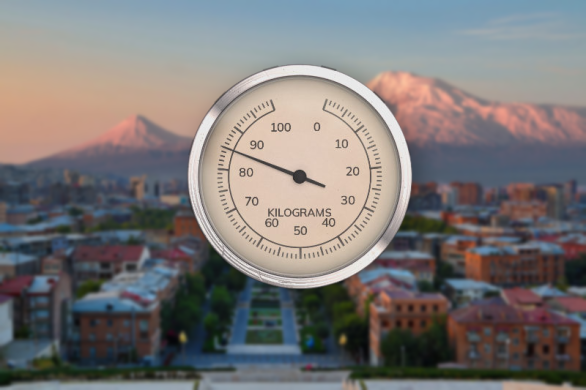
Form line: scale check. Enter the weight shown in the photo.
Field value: 85 kg
